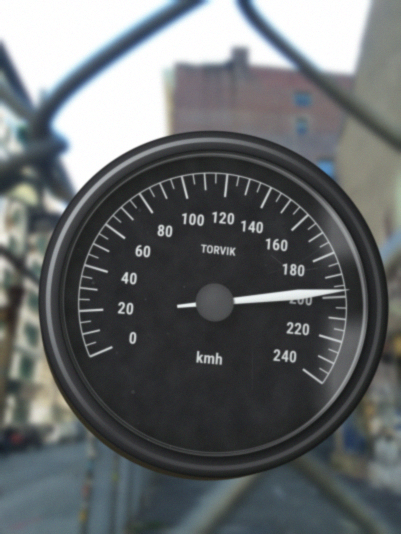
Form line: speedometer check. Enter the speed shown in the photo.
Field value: 197.5 km/h
